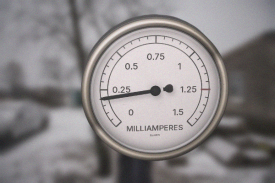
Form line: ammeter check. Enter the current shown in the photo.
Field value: 0.2 mA
